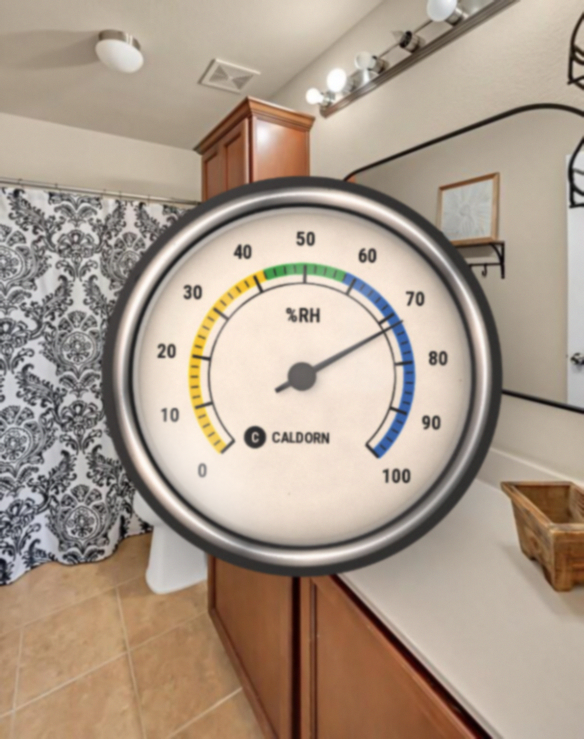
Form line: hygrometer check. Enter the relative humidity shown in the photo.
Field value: 72 %
